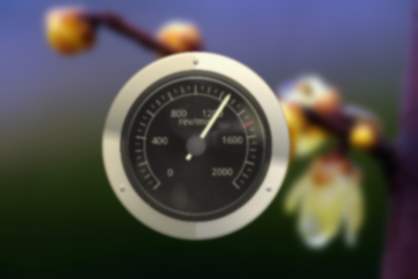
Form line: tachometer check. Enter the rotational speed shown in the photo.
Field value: 1250 rpm
